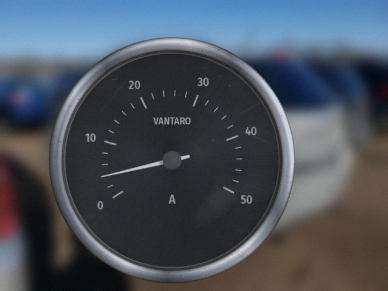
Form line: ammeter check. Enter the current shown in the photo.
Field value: 4 A
